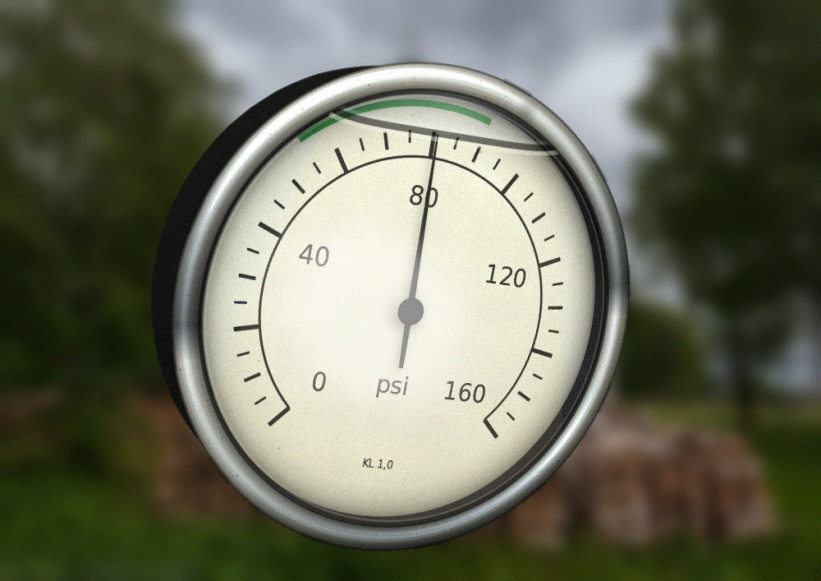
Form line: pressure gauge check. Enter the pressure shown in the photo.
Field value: 80 psi
